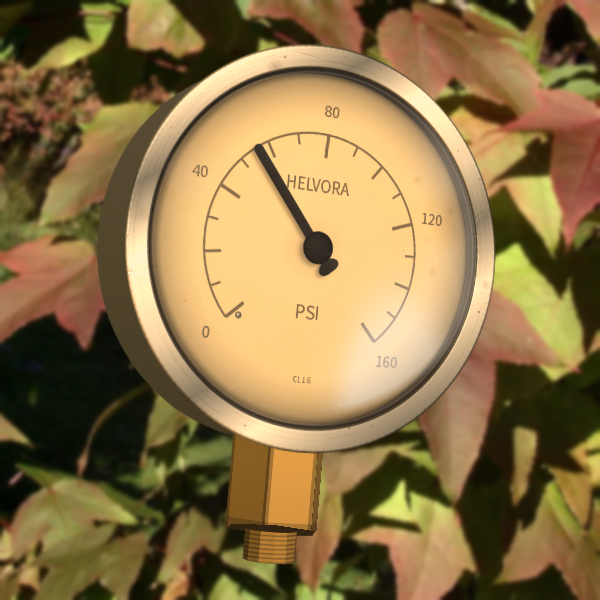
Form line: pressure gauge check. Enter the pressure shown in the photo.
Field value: 55 psi
